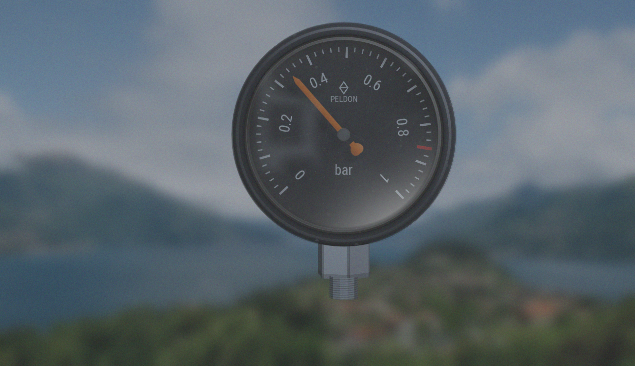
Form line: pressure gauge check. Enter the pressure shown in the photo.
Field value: 0.34 bar
